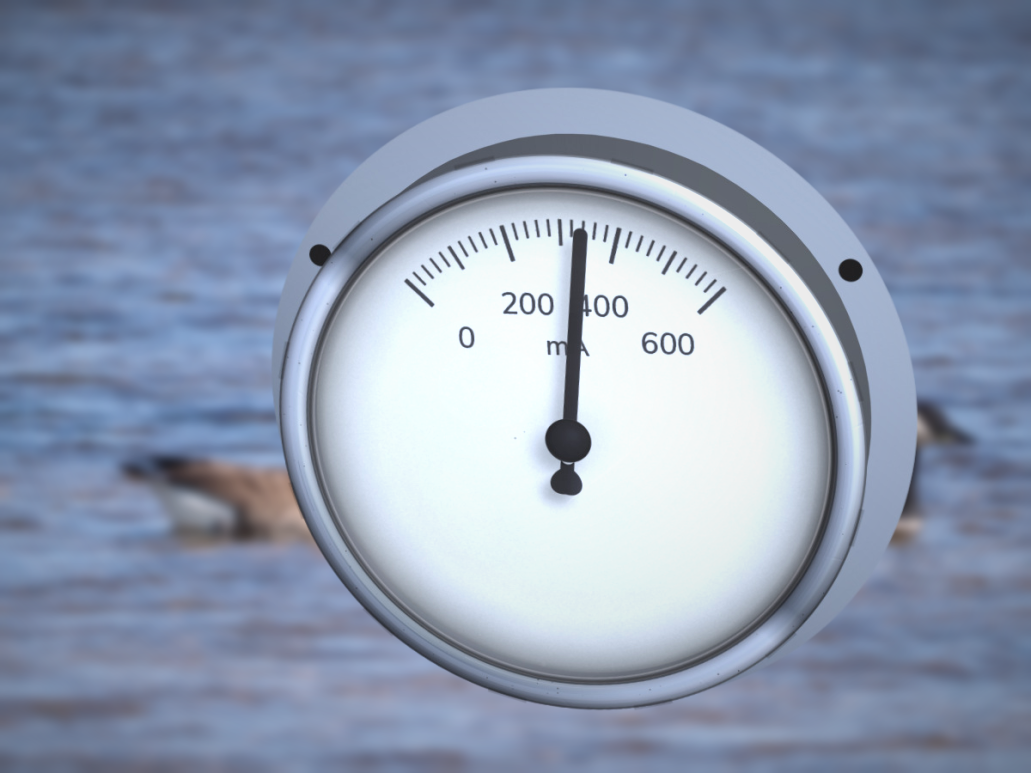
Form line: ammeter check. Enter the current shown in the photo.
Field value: 340 mA
